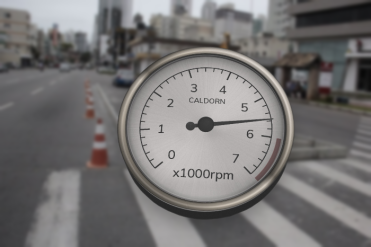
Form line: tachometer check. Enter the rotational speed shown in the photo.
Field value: 5600 rpm
